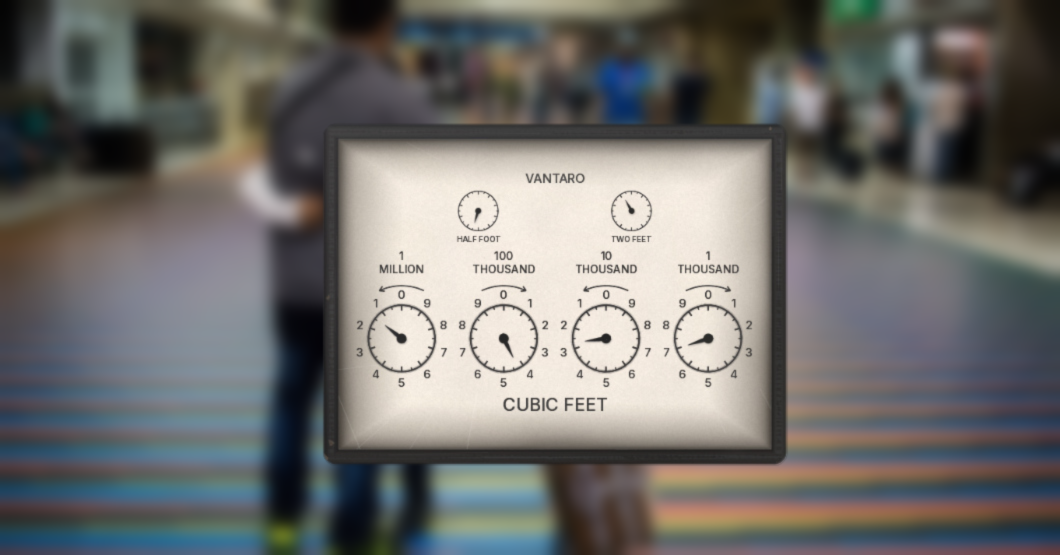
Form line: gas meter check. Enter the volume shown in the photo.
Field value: 142700 ft³
